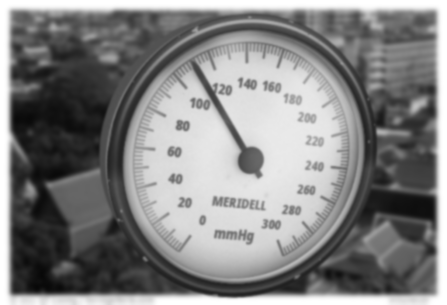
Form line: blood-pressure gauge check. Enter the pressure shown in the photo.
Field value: 110 mmHg
